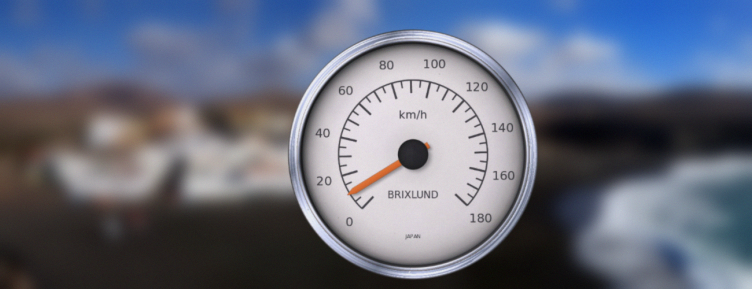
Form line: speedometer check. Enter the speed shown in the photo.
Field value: 10 km/h
